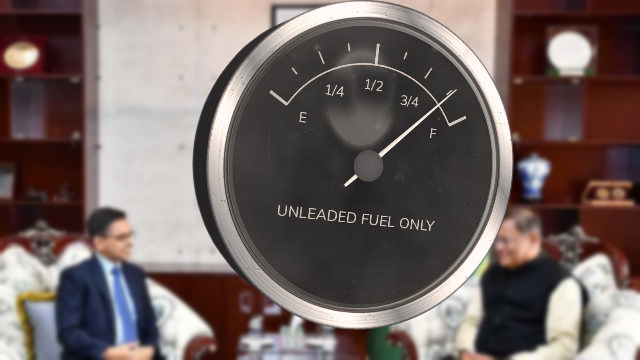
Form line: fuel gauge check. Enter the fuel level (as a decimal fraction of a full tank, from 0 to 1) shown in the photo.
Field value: 0.875
